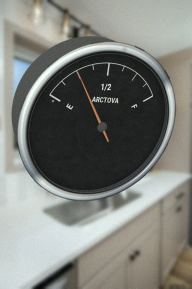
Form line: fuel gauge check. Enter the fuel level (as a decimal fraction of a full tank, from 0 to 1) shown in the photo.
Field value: 0.25
